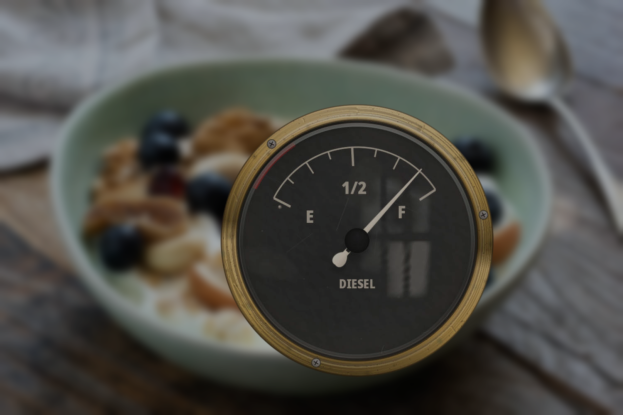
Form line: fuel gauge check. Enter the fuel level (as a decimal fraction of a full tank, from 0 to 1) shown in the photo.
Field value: 0.875
